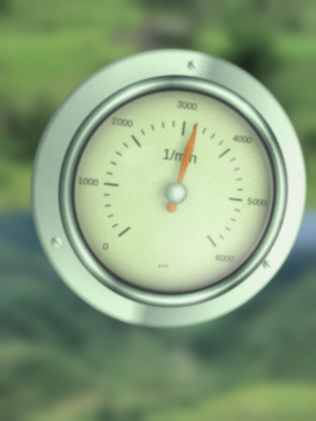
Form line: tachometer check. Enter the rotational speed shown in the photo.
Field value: 3200 rpm
